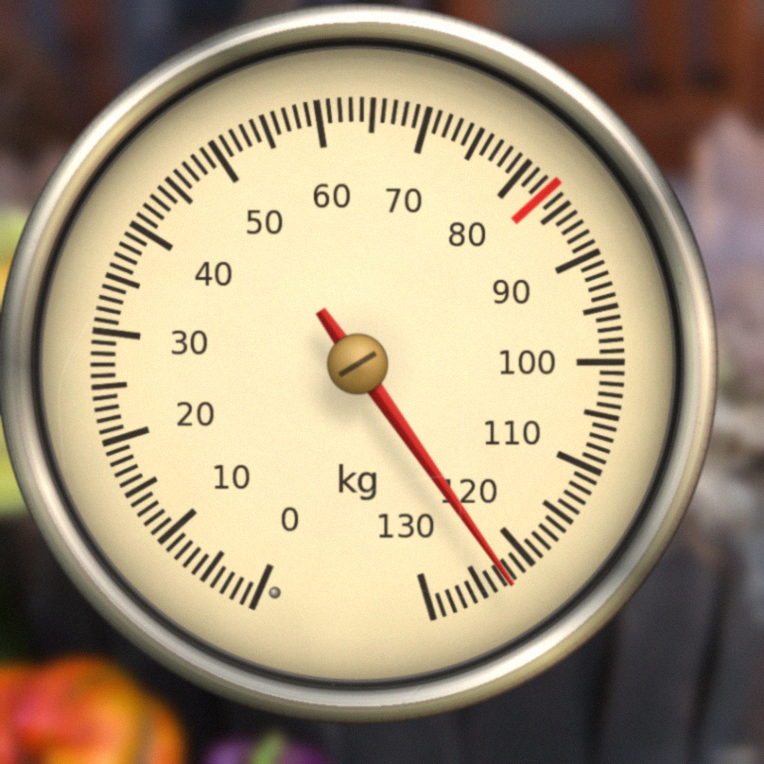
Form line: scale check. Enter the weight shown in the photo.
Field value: 122.5 kg
